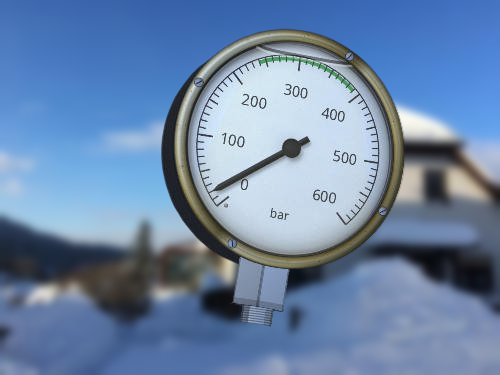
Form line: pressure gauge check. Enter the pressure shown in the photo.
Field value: 20 bar
